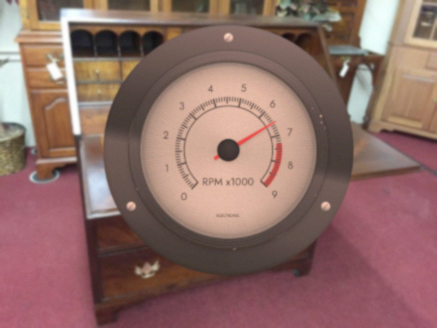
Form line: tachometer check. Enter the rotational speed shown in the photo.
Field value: 6500 rpm
